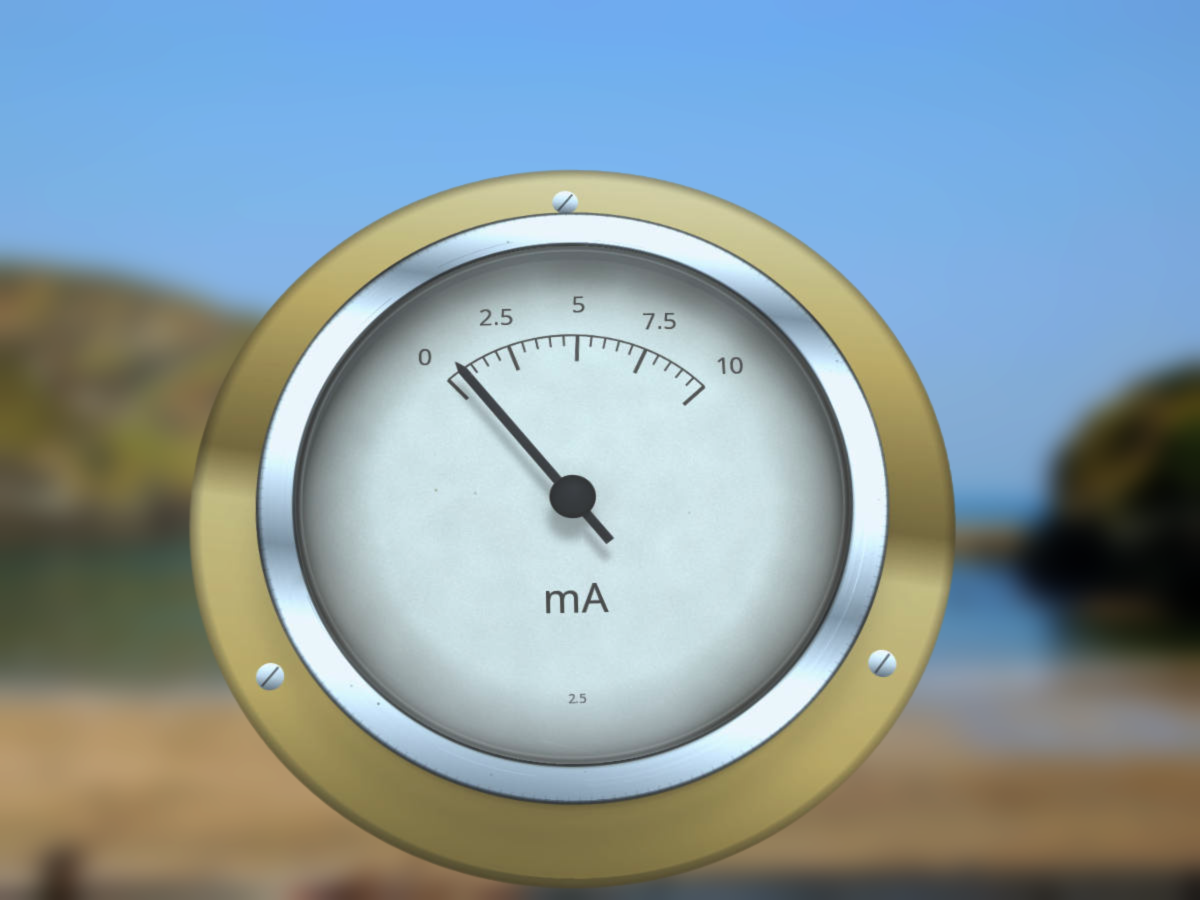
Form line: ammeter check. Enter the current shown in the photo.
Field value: 0.5 mA
